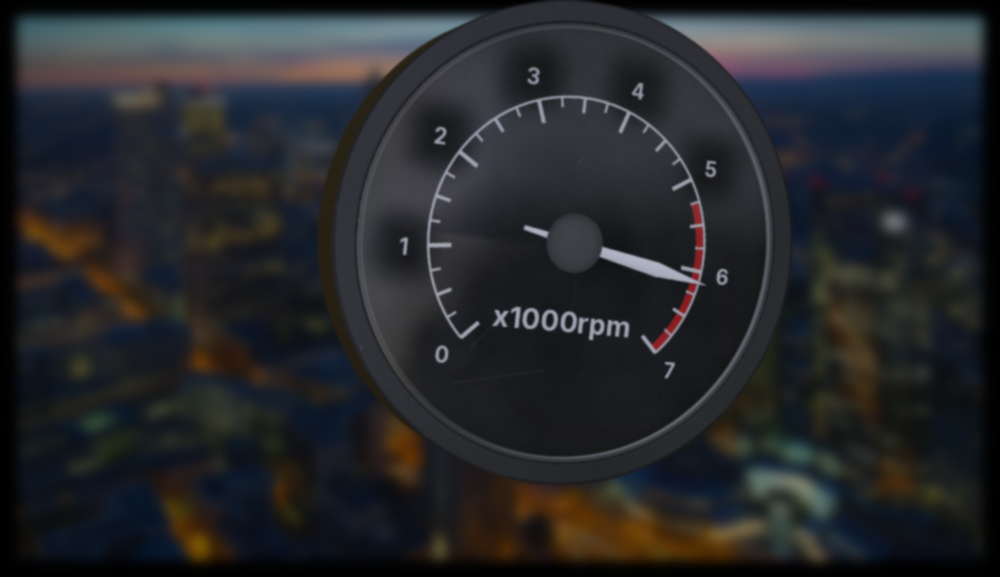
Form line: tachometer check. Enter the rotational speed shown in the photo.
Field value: 6125 rpm
